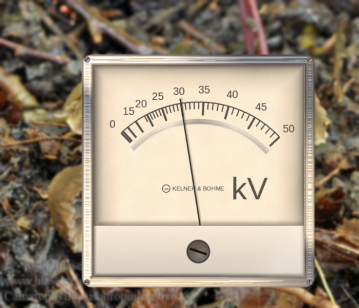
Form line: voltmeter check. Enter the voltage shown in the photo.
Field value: 30 kV
